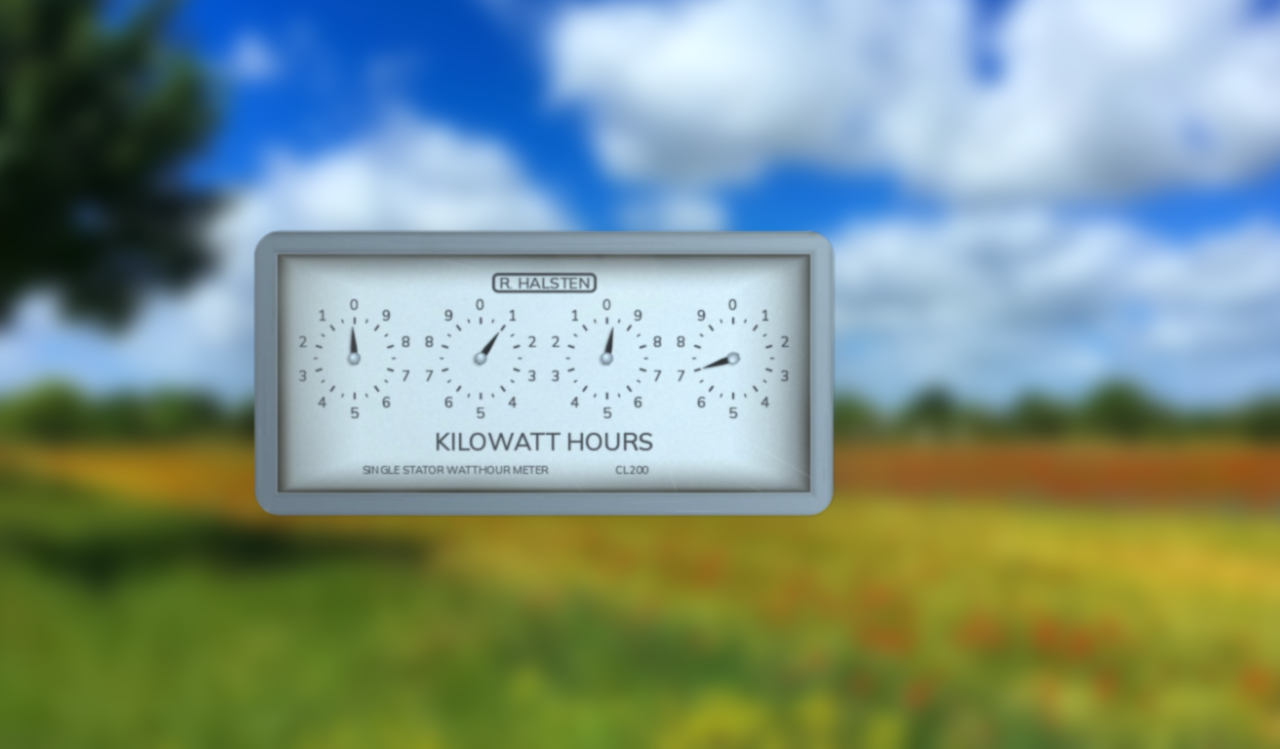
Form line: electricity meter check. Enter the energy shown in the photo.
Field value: 97 kWh
